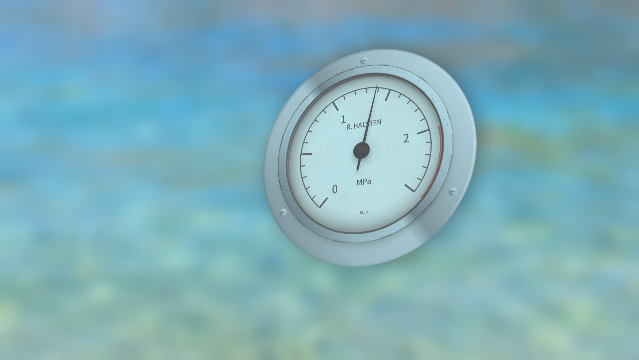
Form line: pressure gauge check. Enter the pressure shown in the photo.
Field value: 1.4 MPa
